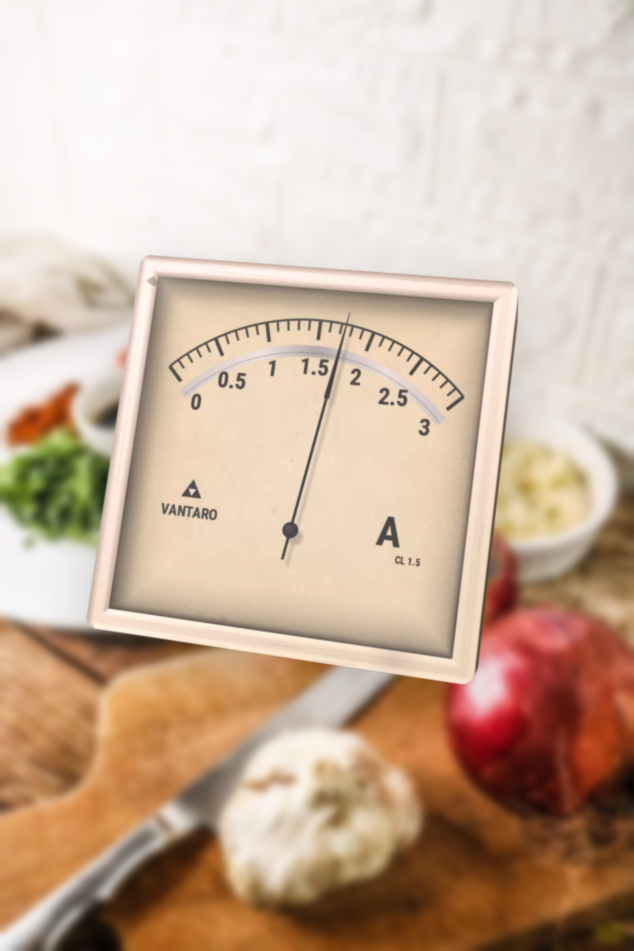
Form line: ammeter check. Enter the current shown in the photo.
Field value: 1.75 A
